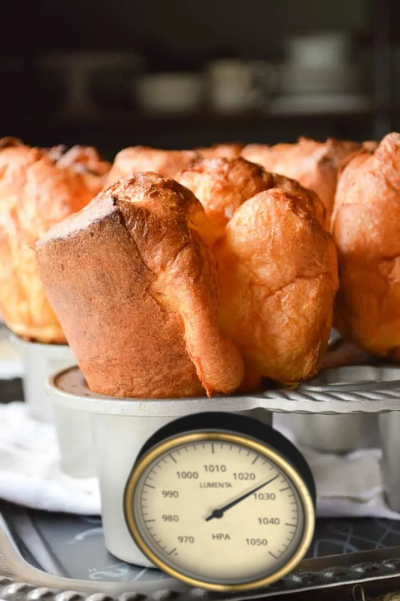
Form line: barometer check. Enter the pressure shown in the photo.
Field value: 1026 hPa
